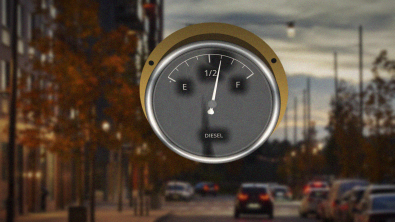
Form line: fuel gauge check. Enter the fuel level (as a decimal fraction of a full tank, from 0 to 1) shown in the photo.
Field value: 0.625
